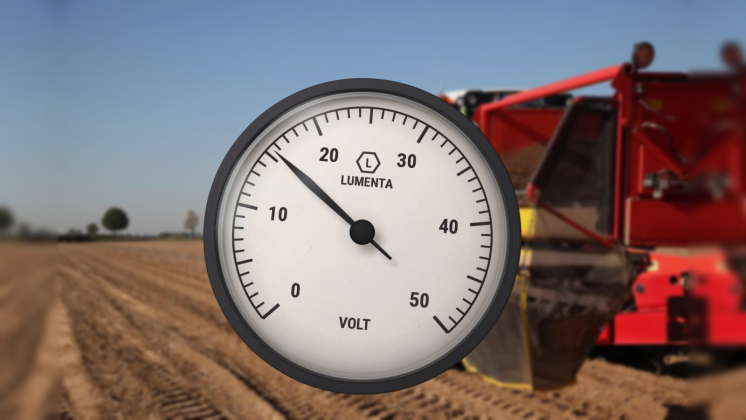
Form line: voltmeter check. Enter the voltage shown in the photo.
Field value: 15.5 V
